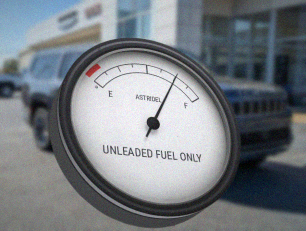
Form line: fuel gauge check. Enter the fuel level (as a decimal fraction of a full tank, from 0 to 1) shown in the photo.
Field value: 0.75
